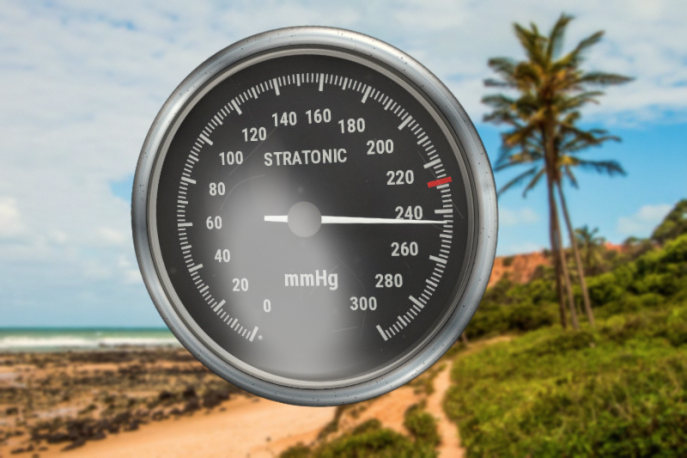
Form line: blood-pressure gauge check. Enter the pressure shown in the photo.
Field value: 244 mmHg
